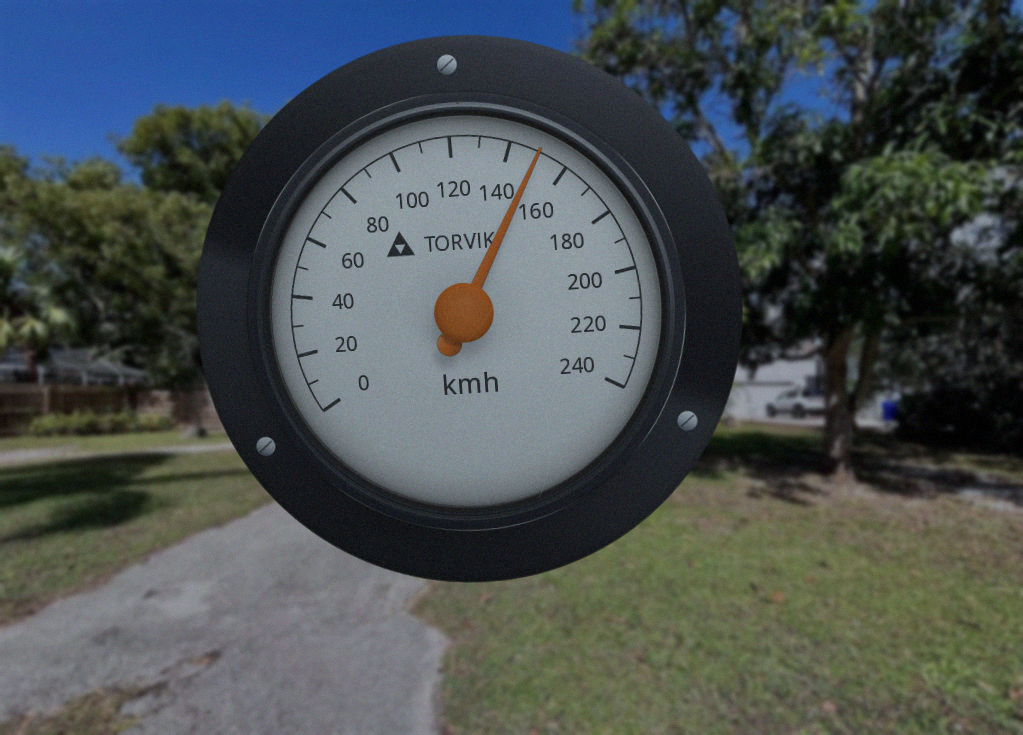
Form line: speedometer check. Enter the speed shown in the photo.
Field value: 150 km/h
